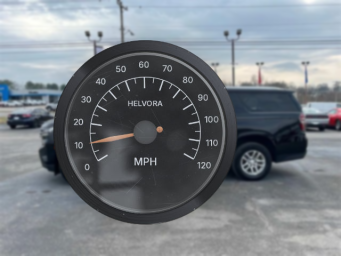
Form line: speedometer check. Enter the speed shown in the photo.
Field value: 10 mph
